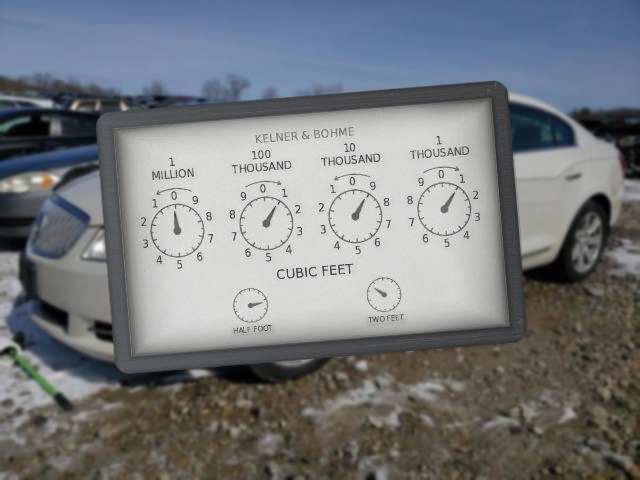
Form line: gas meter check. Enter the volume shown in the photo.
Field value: 9100 ft³
